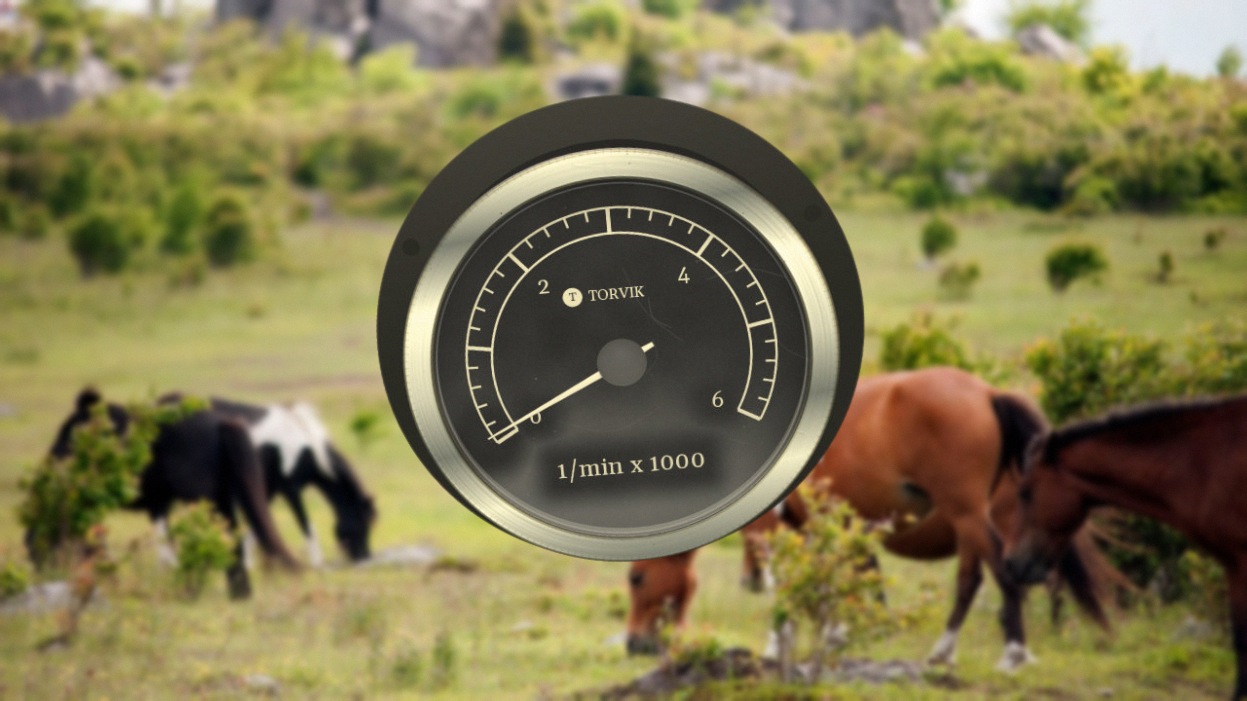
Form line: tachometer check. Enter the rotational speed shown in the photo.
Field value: 100 rpm
